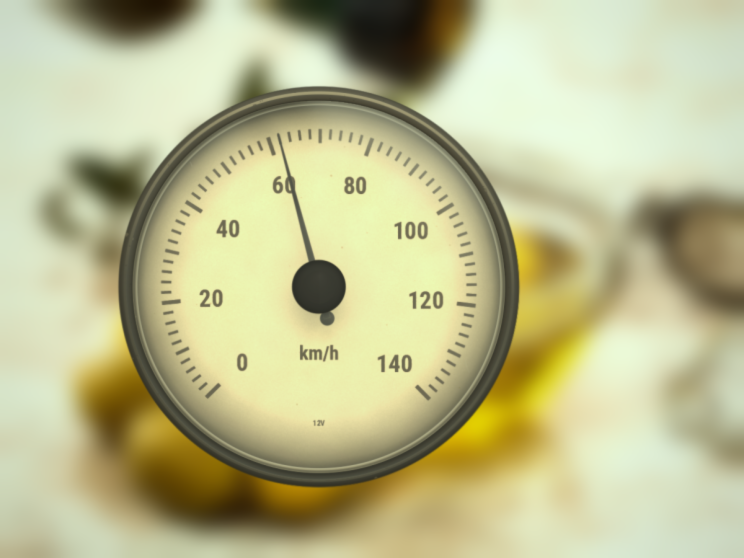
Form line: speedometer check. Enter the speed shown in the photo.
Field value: 62 km/h
